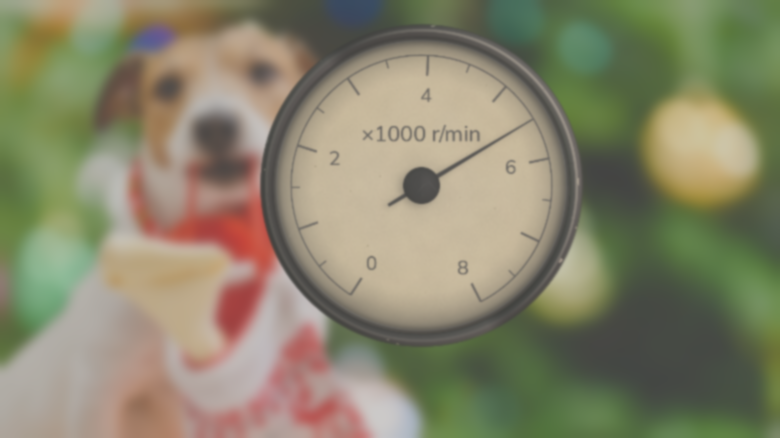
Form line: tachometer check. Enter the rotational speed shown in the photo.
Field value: 5500 rpm
